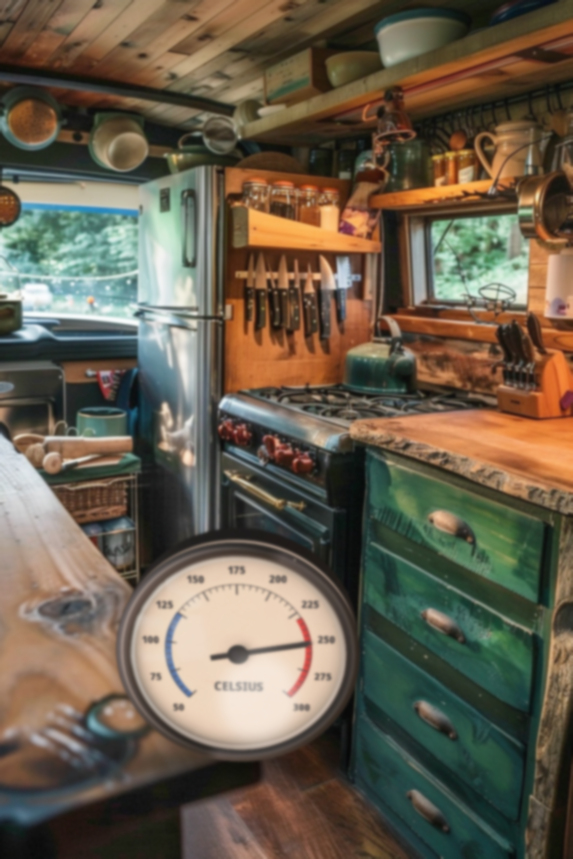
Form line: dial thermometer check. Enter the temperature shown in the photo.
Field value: 250 °C
